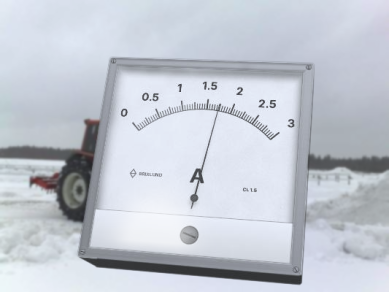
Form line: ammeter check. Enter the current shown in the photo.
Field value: 1.75 A
